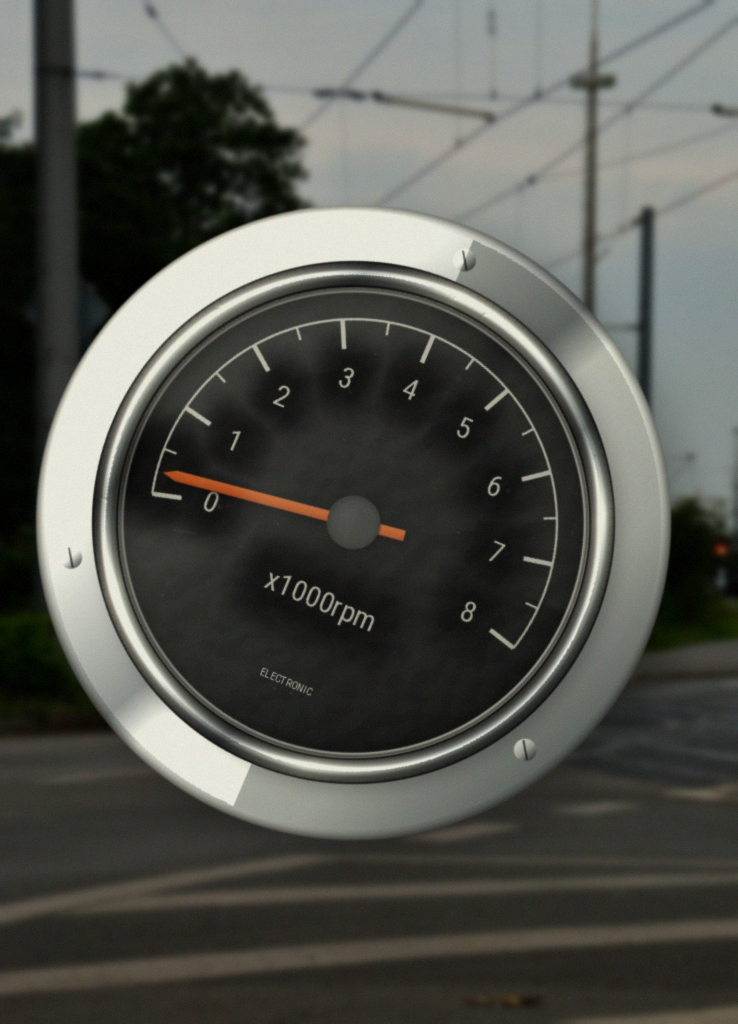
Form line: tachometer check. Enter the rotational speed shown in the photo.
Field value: 250 rpm
